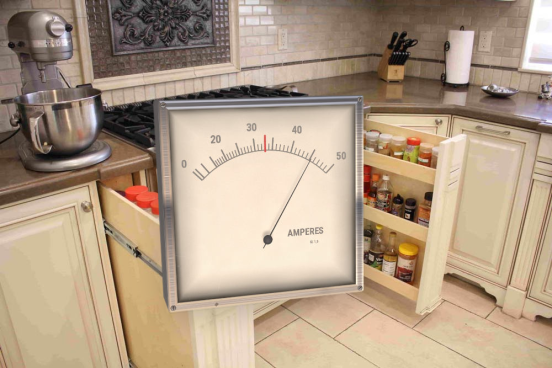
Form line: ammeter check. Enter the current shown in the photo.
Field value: 45 A
